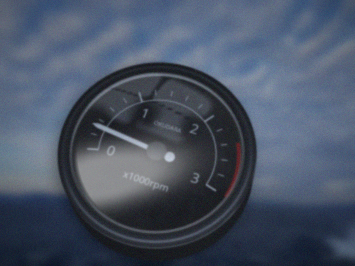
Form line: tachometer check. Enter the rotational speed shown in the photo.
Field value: 300 rpm
